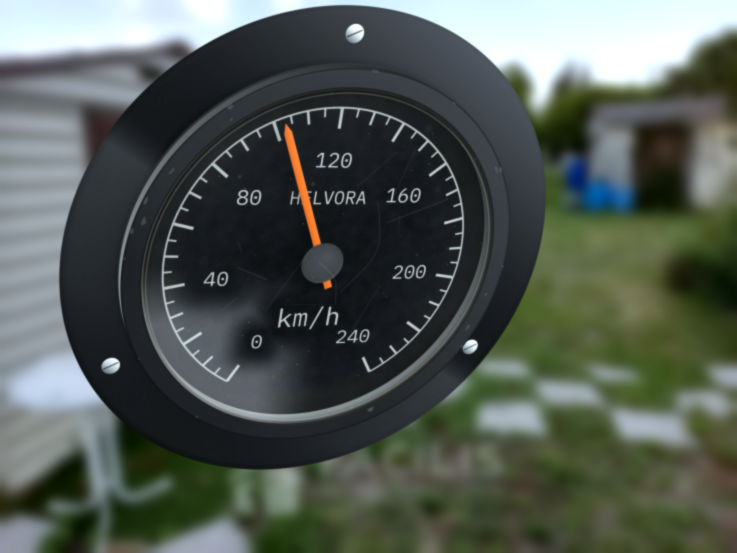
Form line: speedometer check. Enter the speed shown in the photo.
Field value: 102.5 km/h
